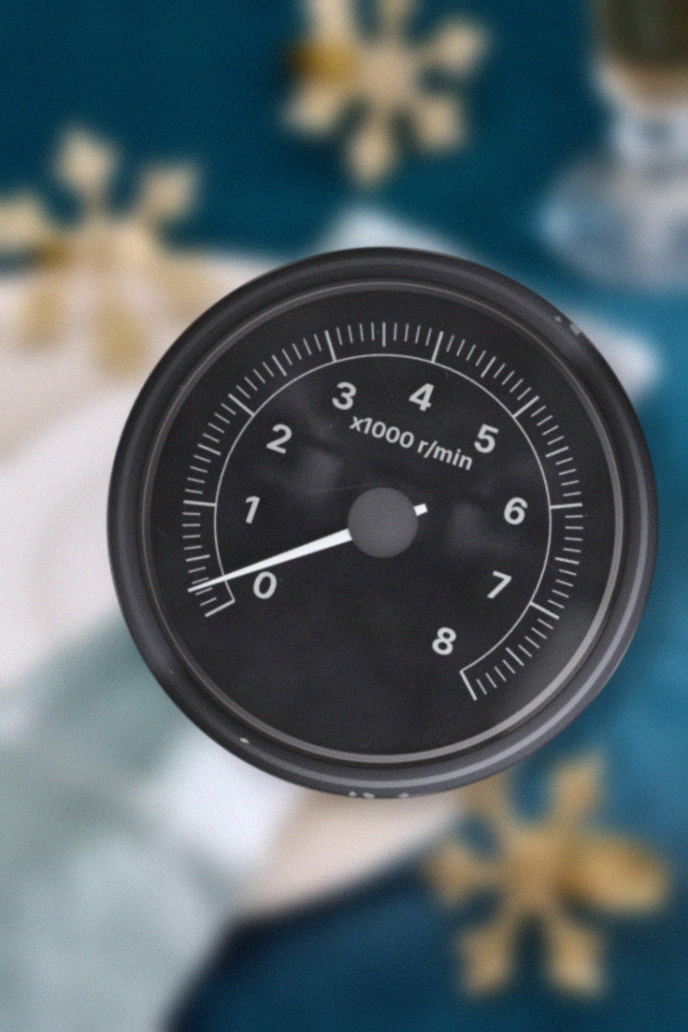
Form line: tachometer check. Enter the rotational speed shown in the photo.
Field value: 250 rpm
